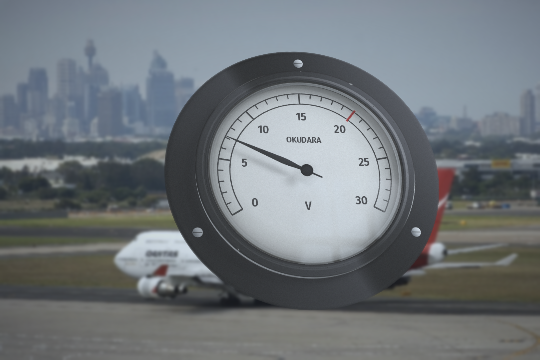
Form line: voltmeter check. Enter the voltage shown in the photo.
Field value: 7 V
